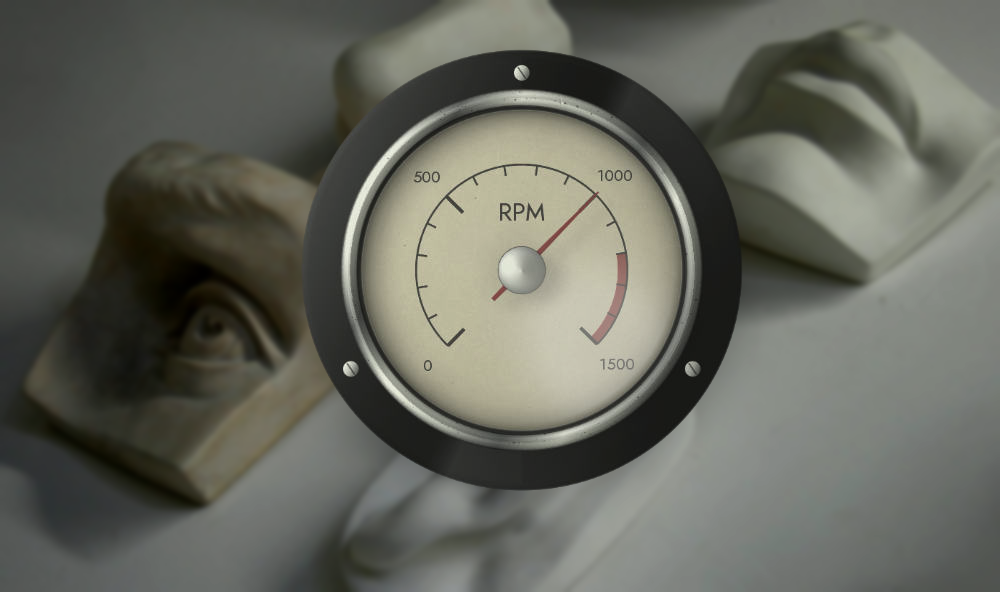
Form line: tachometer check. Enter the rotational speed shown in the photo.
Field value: 1000 rpm
